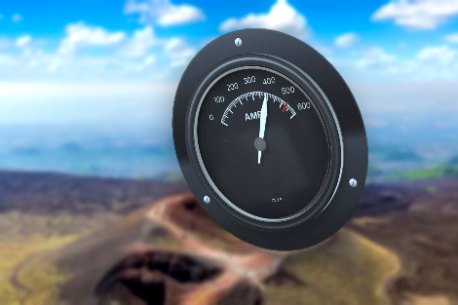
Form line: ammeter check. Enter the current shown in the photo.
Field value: 400 A
